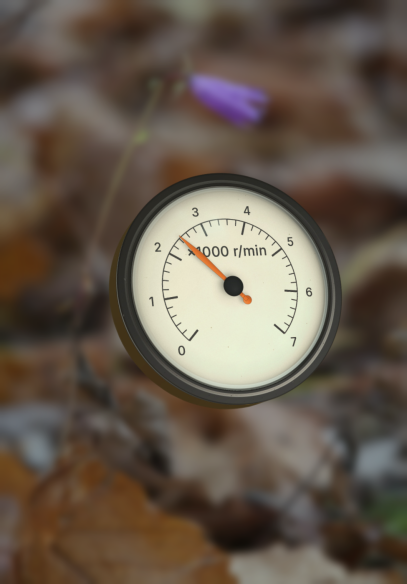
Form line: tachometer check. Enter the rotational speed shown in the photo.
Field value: 2400 rpm
